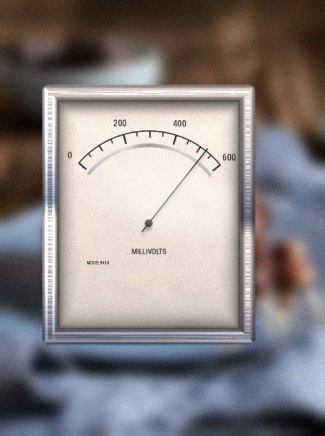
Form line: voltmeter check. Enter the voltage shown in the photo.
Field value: 525 mV
